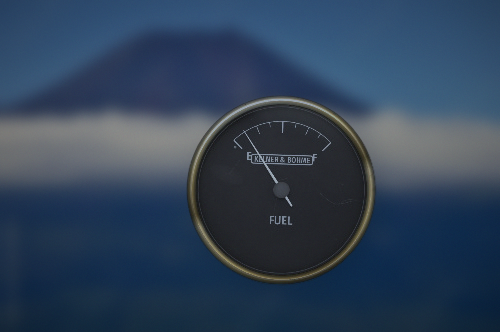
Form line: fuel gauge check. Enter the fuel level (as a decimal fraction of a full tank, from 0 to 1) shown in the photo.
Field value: 0.125
